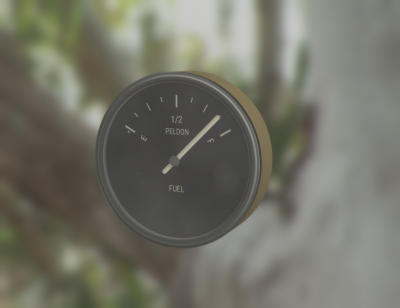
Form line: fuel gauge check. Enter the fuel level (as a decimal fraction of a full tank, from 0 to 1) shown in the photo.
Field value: 0.875
